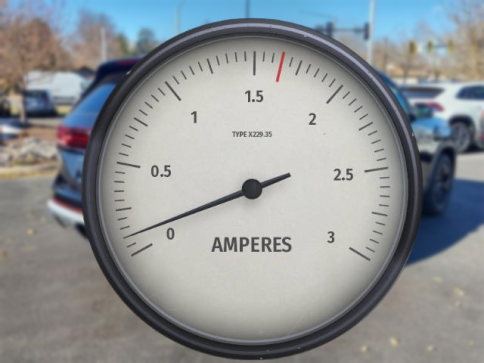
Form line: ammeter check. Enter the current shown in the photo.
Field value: 0.1 A
